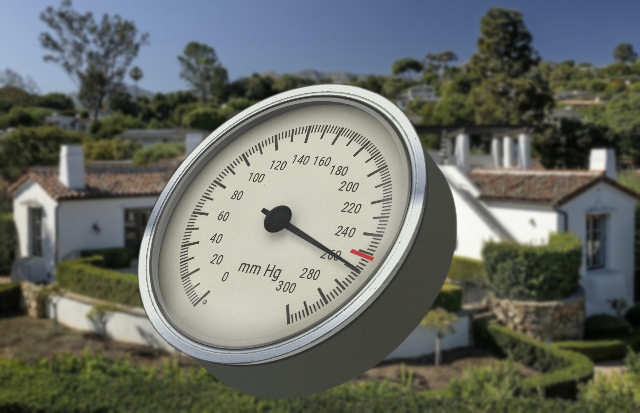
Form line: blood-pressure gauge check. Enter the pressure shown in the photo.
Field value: 260 mmHg
